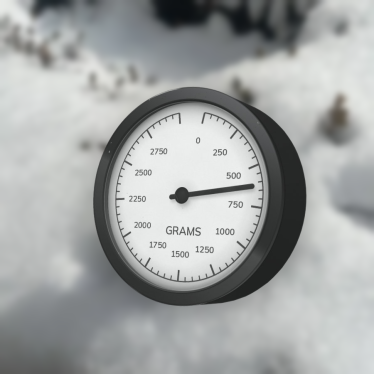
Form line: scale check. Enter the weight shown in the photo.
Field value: 625 g
